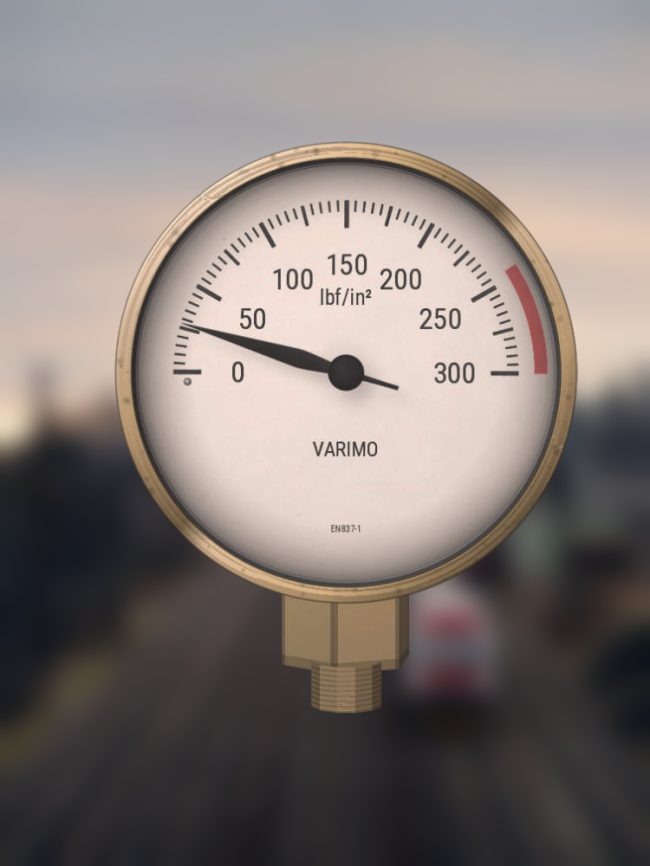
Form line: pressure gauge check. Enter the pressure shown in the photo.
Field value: 27.5 psi
